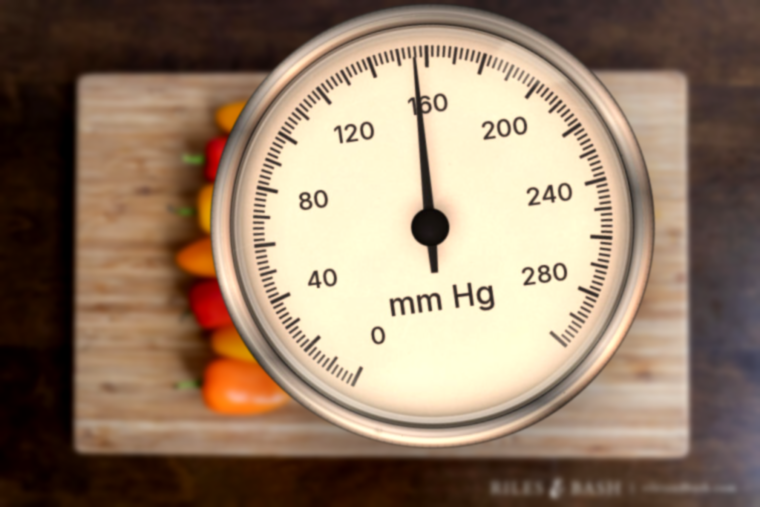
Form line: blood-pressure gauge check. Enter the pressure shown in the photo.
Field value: 156 mmHg
